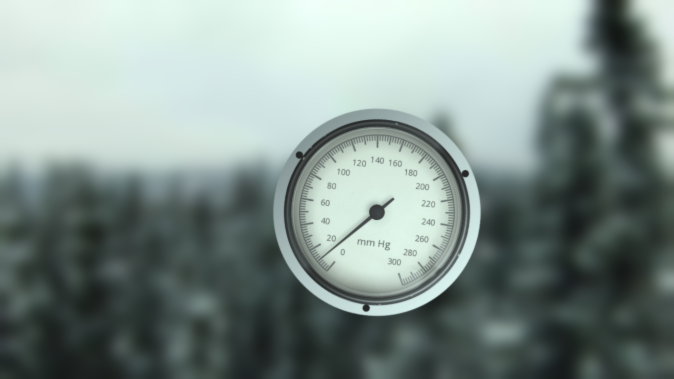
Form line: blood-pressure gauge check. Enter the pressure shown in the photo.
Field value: 10 mmHg
